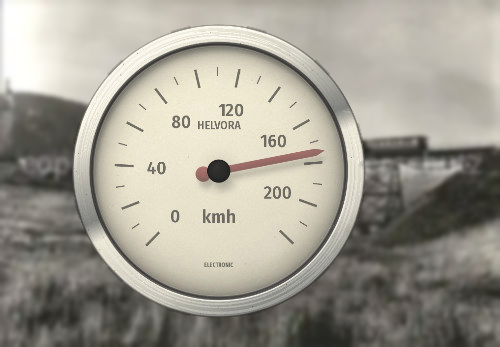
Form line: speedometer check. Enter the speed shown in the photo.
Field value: 175 km/h
